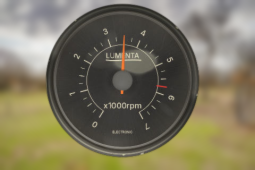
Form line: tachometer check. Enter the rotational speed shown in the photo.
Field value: 3500 rpm
